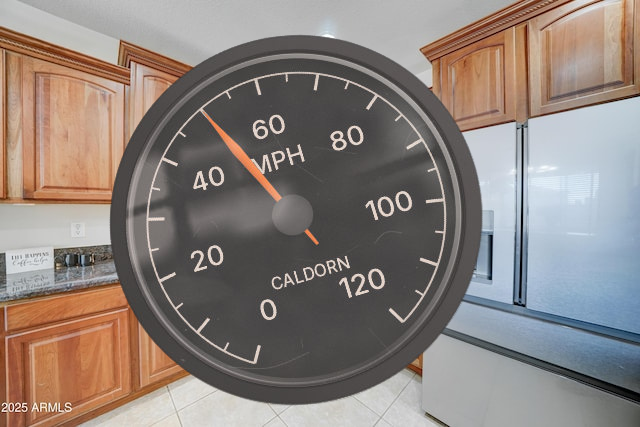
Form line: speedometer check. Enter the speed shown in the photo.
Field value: 50 mph
